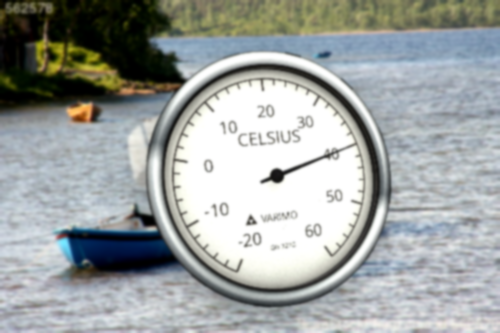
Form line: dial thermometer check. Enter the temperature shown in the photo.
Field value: 40 °C
